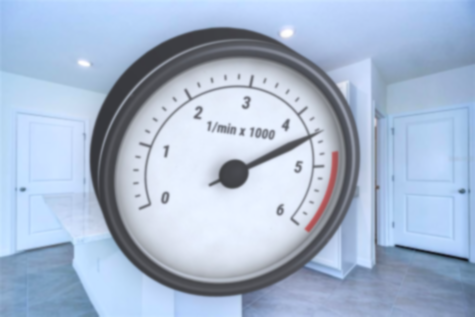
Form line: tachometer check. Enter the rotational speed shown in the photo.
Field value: 4400 rpm
